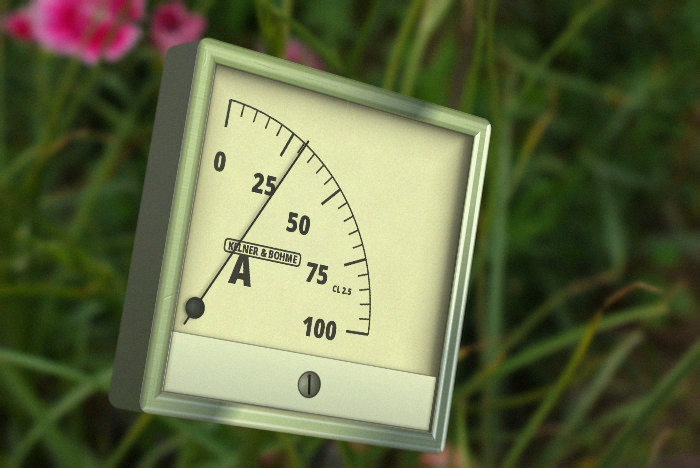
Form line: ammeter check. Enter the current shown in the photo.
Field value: 30 A
